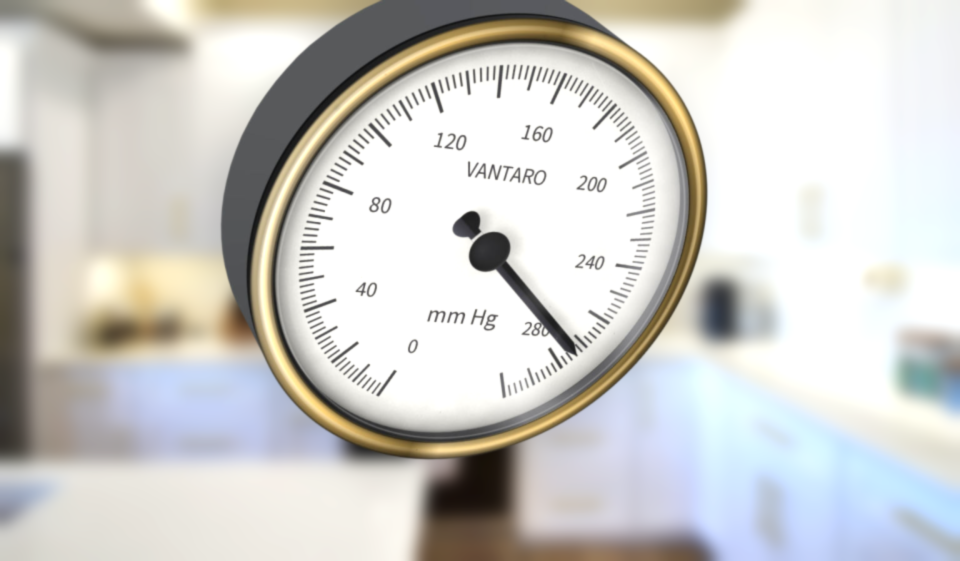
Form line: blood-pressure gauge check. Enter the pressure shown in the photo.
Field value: 274 mmHg
